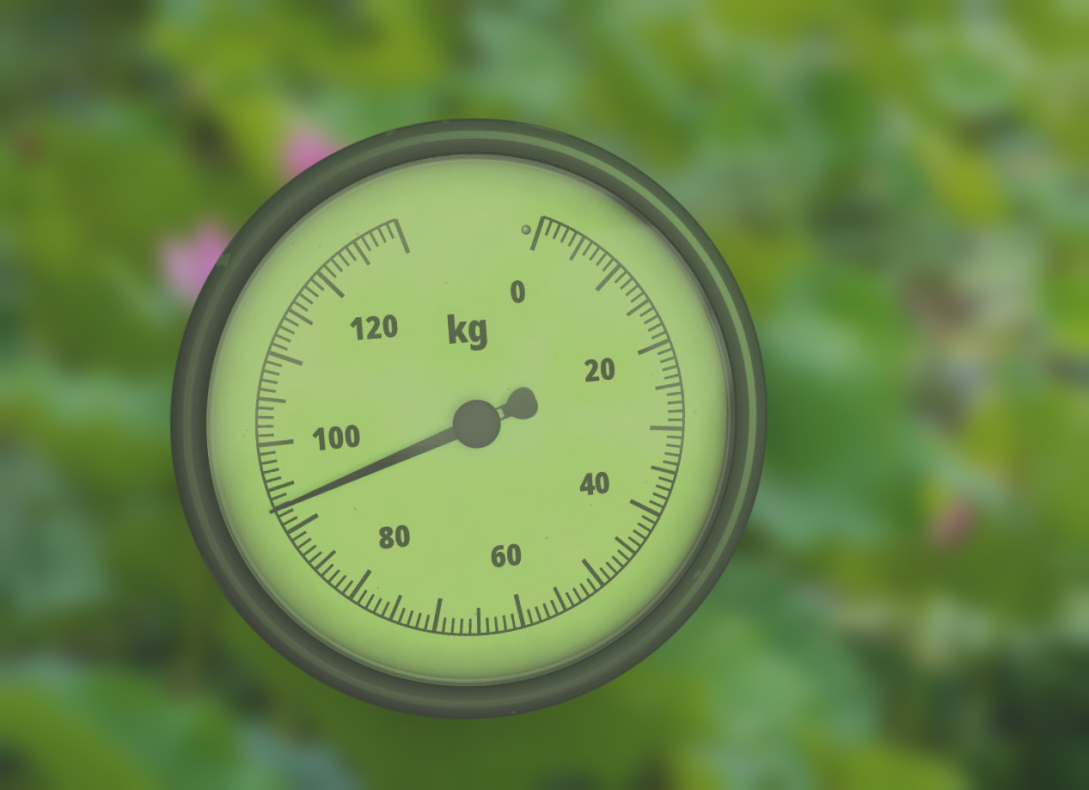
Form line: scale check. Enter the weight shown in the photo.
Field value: 93 kg
